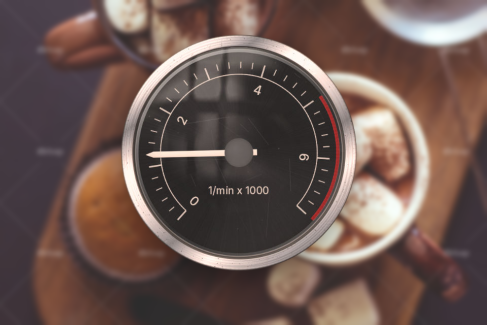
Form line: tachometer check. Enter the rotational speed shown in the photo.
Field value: 1200 rpm
